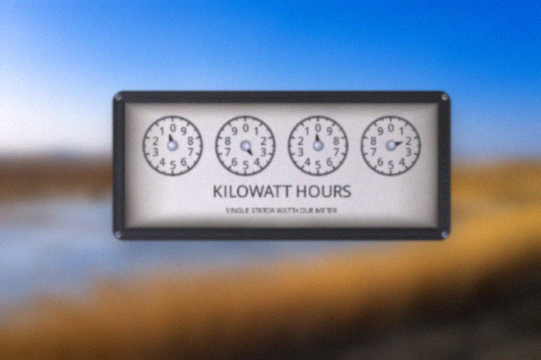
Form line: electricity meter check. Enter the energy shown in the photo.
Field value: 402 kWh
